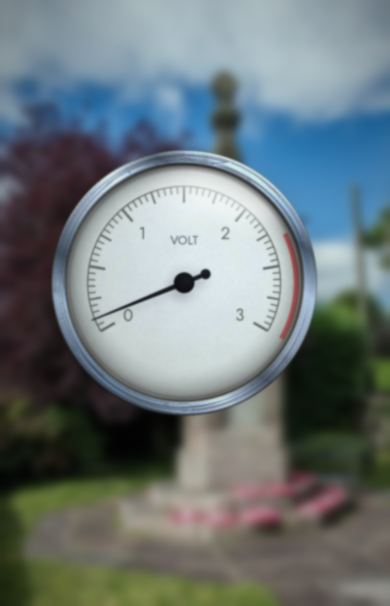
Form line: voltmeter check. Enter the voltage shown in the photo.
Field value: 0.1 V
